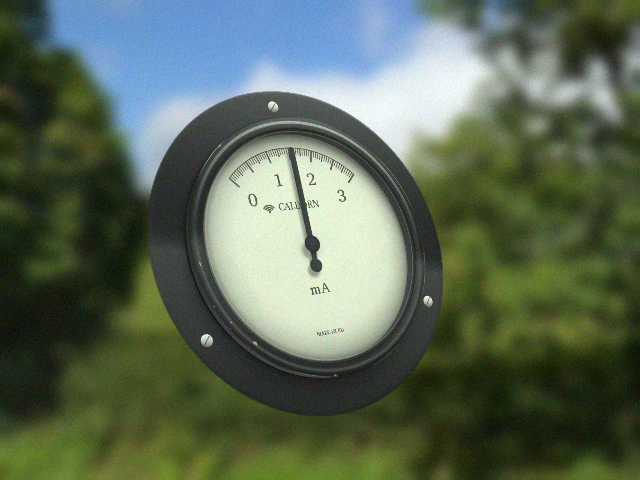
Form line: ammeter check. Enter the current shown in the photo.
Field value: 1.5 mA
